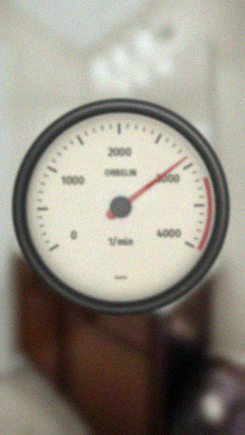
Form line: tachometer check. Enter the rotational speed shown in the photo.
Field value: 2900 rpm
